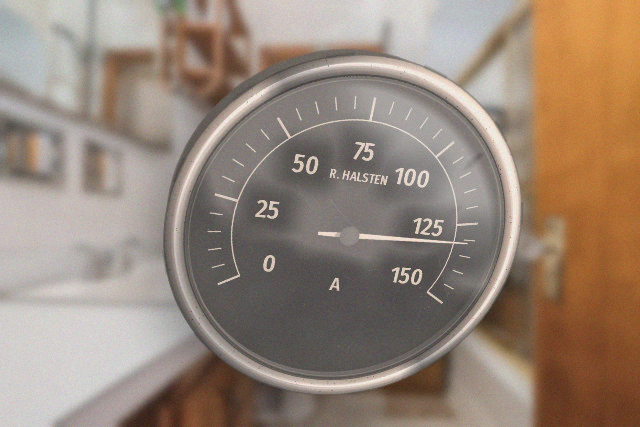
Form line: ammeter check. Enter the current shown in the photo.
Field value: 130 A
